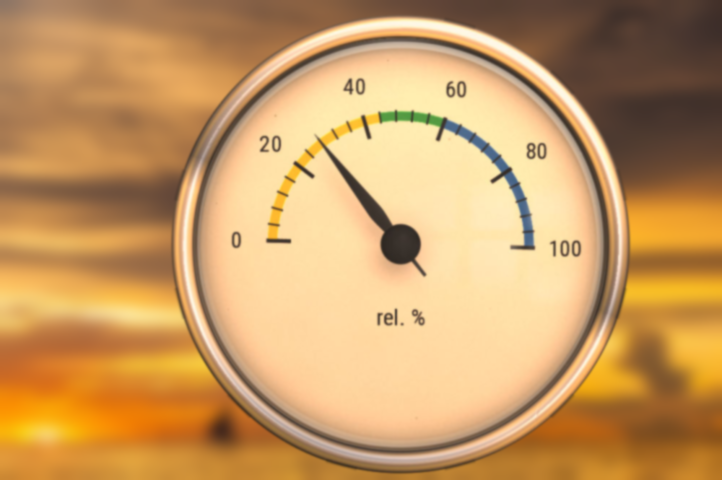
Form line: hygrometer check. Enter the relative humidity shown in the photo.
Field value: 28 %
